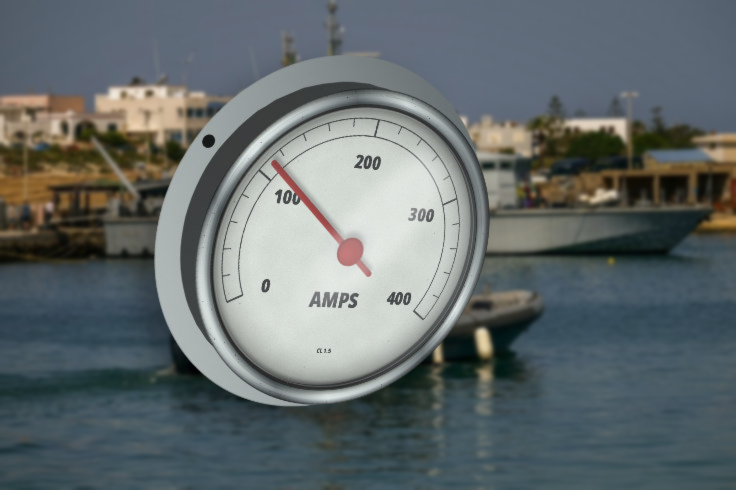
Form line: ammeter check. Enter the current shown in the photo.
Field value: 110 A
